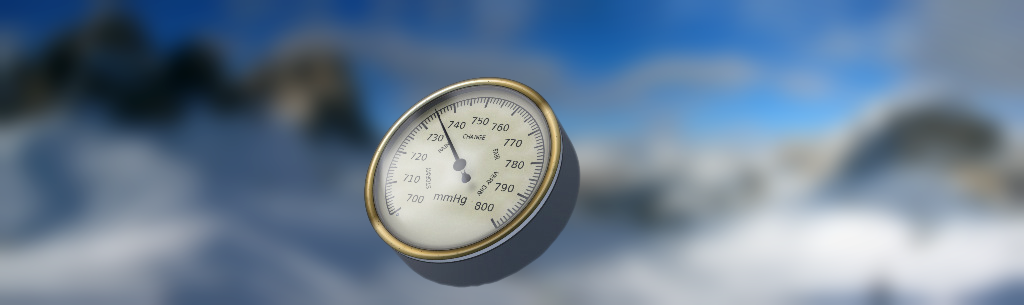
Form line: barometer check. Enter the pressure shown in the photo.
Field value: 735 mmHg
